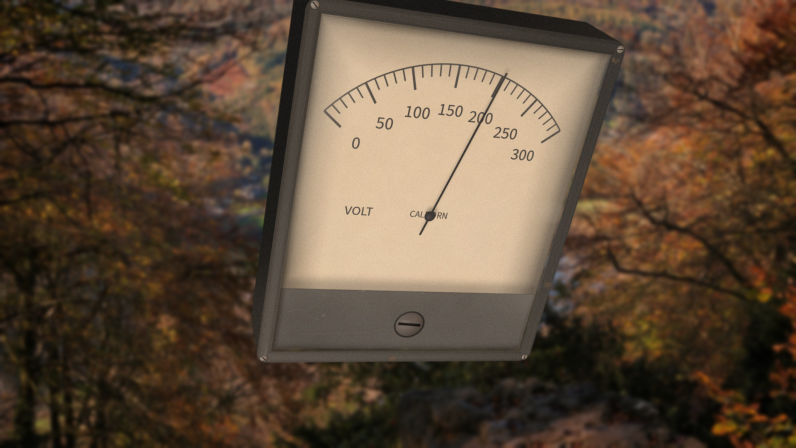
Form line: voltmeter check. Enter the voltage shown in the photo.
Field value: 200 V
